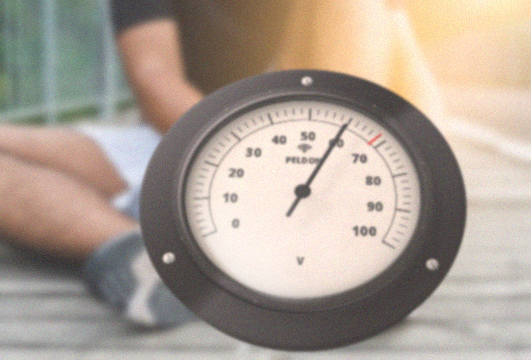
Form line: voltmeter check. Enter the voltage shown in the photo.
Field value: 60 V
